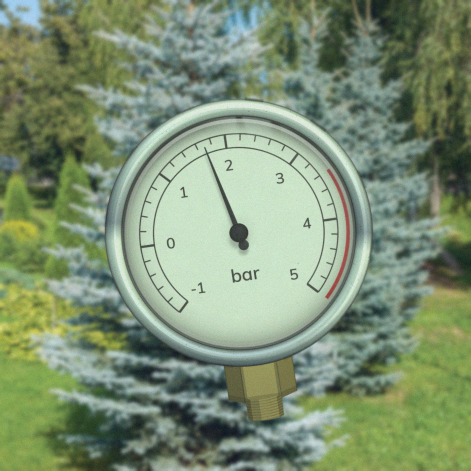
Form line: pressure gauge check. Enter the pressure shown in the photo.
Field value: 1.7 bar
